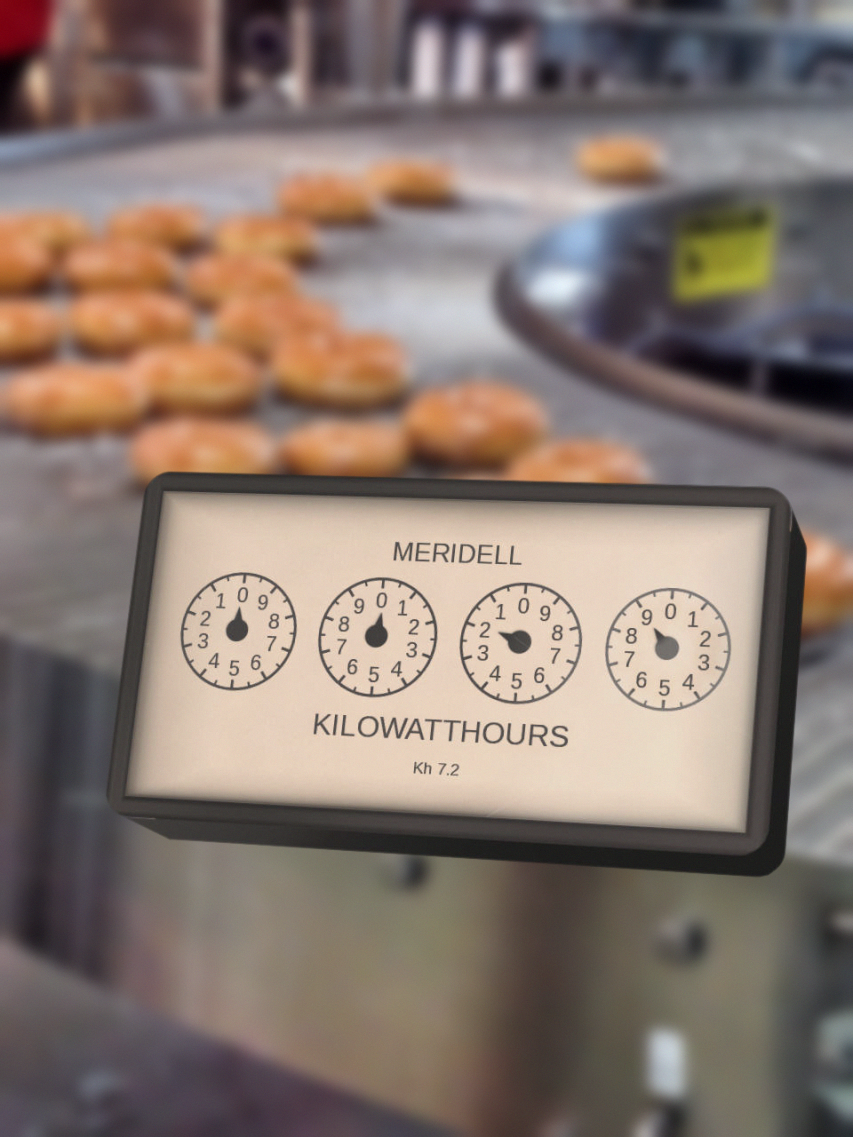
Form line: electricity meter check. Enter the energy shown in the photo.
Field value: 19 kWh
